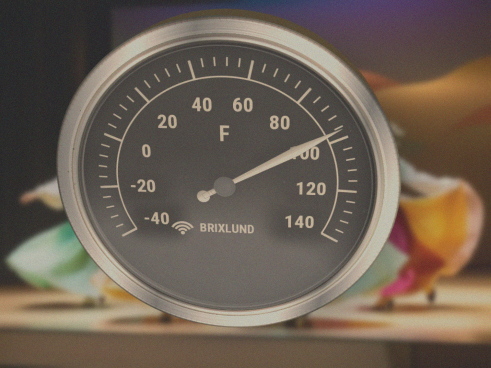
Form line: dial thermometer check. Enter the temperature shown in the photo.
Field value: 96 °F
